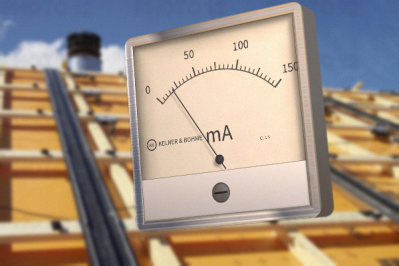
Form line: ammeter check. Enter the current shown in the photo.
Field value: 20 mA
